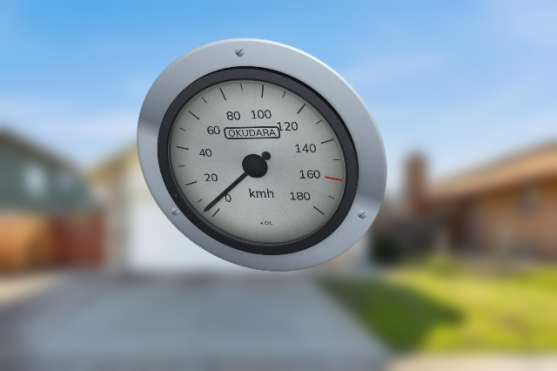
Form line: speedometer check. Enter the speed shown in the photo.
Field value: 5 km/h
